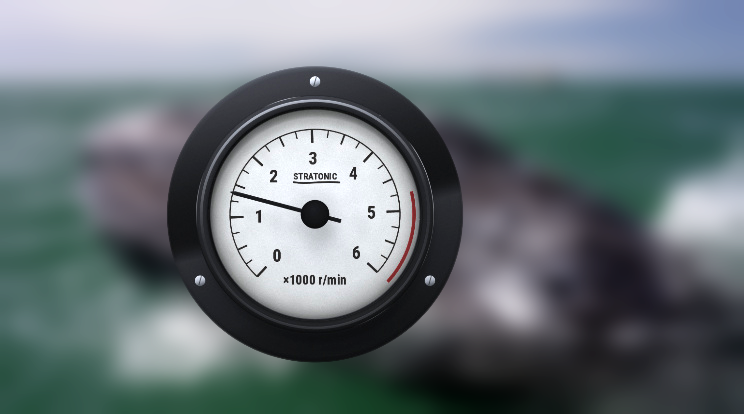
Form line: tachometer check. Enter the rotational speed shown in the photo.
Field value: 1375 rpm
